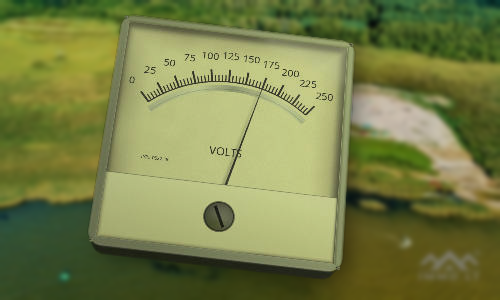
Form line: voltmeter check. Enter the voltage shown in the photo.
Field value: 175 V
